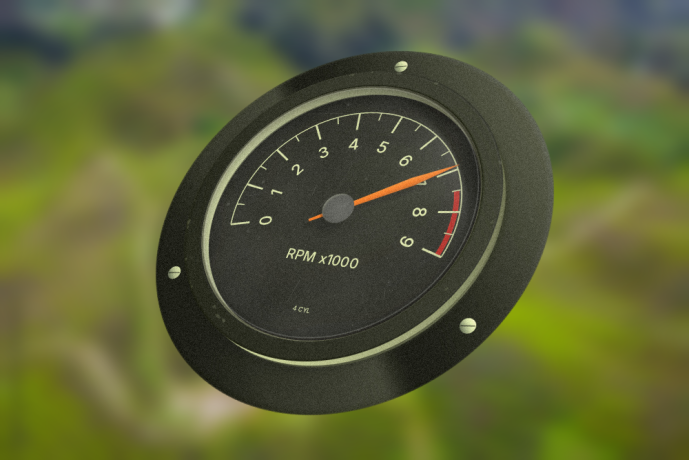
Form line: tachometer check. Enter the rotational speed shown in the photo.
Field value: 7000 rpm
